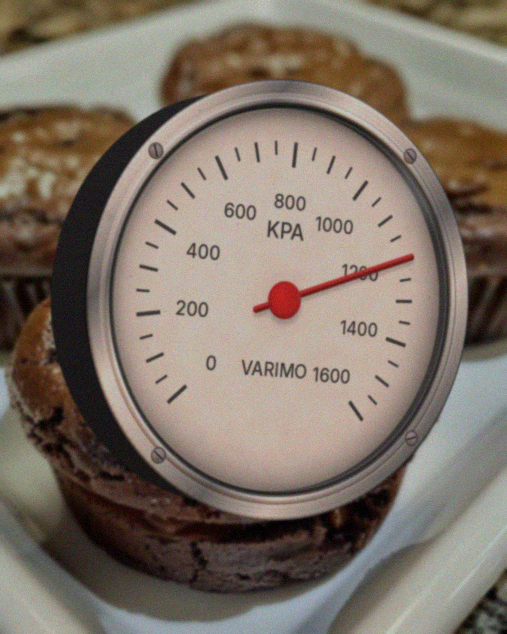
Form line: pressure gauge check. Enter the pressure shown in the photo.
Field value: 1200 kPa
